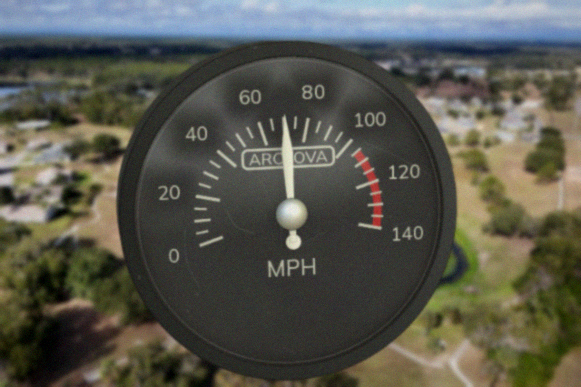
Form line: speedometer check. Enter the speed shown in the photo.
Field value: 70 mph
